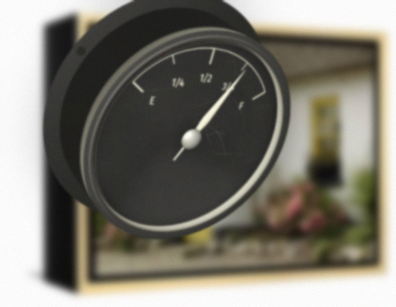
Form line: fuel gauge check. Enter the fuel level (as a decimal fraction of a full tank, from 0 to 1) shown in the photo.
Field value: 0.75
